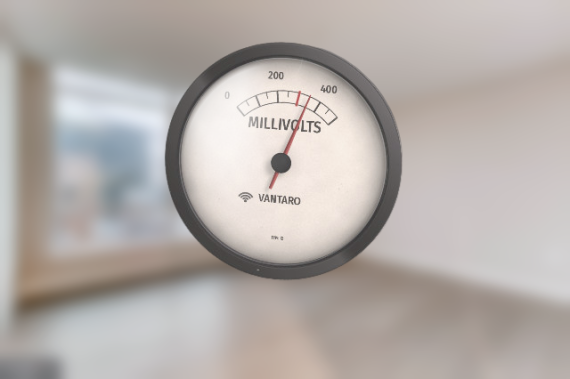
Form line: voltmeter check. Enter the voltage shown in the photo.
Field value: 350 mV
